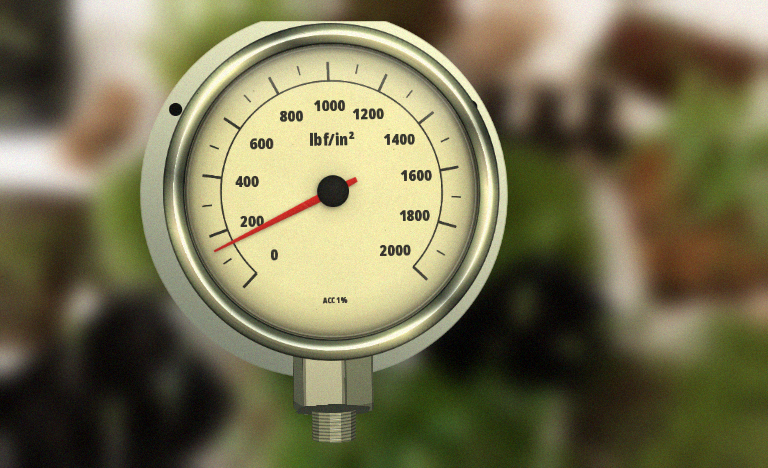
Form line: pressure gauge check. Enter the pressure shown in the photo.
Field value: 150 psi
